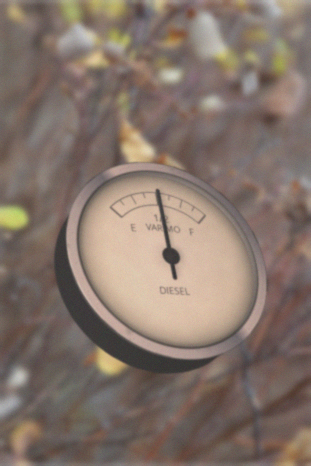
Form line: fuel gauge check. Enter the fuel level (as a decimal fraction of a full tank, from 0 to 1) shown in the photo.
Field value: 0.5
